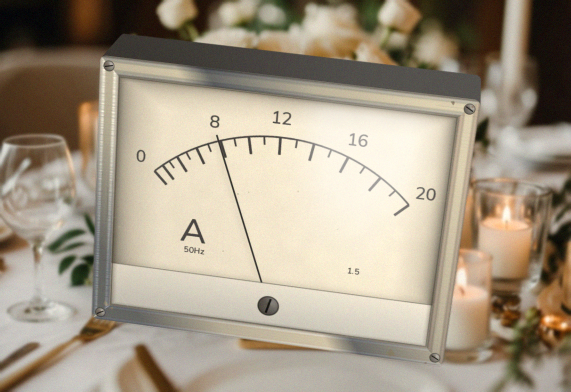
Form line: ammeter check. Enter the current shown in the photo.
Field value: 8 A
